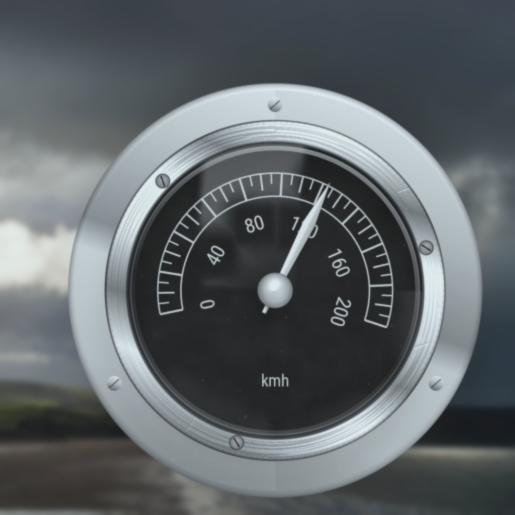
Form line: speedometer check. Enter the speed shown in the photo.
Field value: 122.5 km/h
